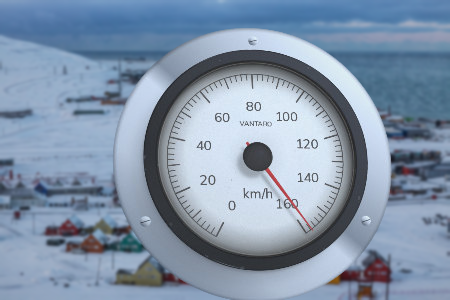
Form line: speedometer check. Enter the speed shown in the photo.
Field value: 158 km/h
